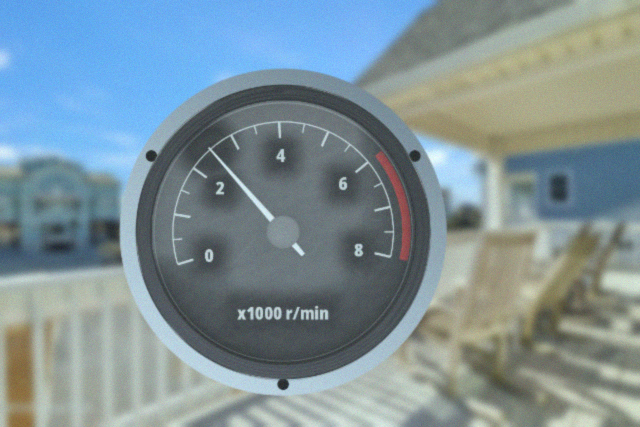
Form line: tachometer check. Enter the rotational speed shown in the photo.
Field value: 2500 rpm
